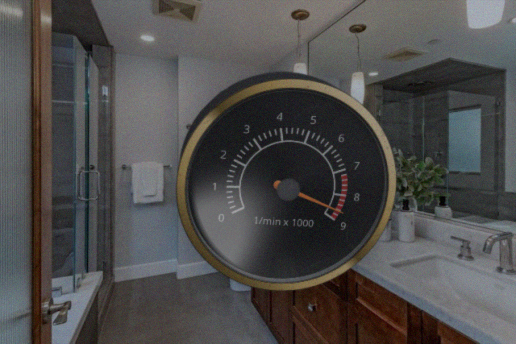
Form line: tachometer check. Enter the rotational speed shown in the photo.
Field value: 8600 rpm
